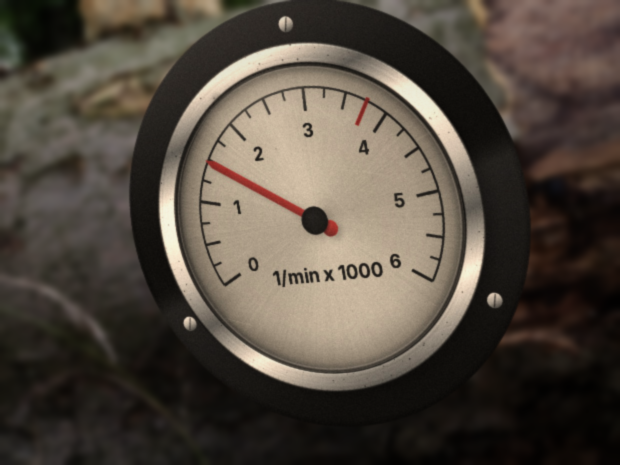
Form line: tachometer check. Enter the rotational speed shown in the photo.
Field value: 1500 rpm
